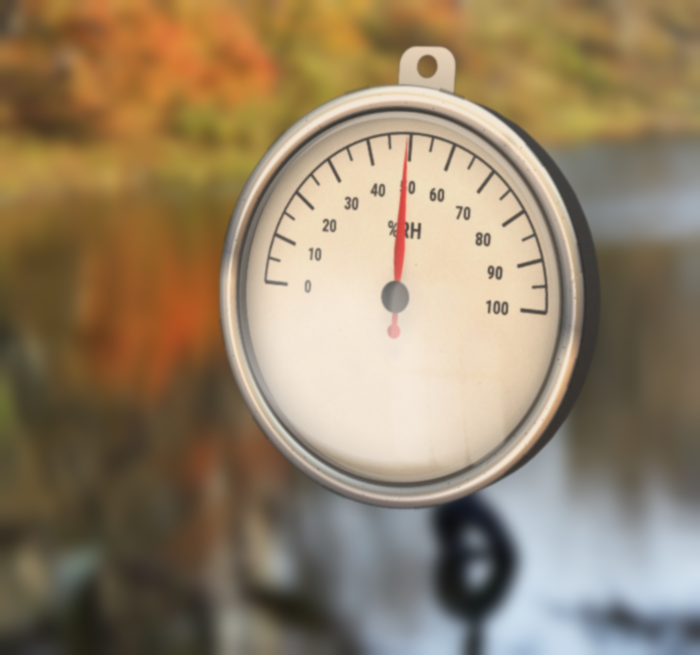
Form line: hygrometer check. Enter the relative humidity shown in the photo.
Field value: 50 %
